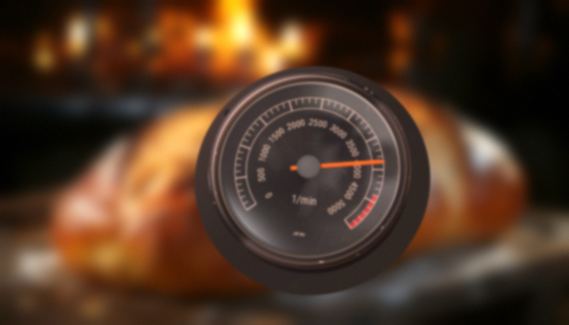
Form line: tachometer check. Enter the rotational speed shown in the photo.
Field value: 3900 rpm
